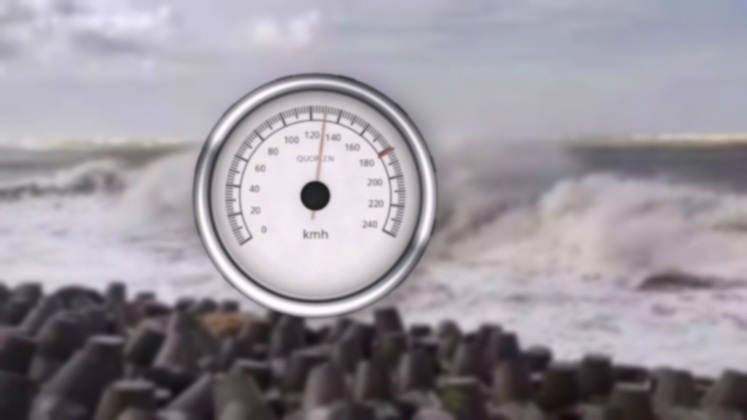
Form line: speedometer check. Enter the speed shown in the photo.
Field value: 130 km/h
